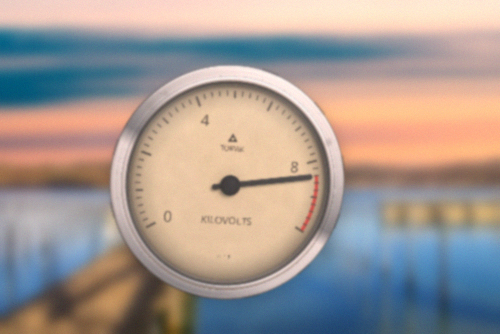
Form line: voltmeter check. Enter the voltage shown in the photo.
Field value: 8.4 kV
